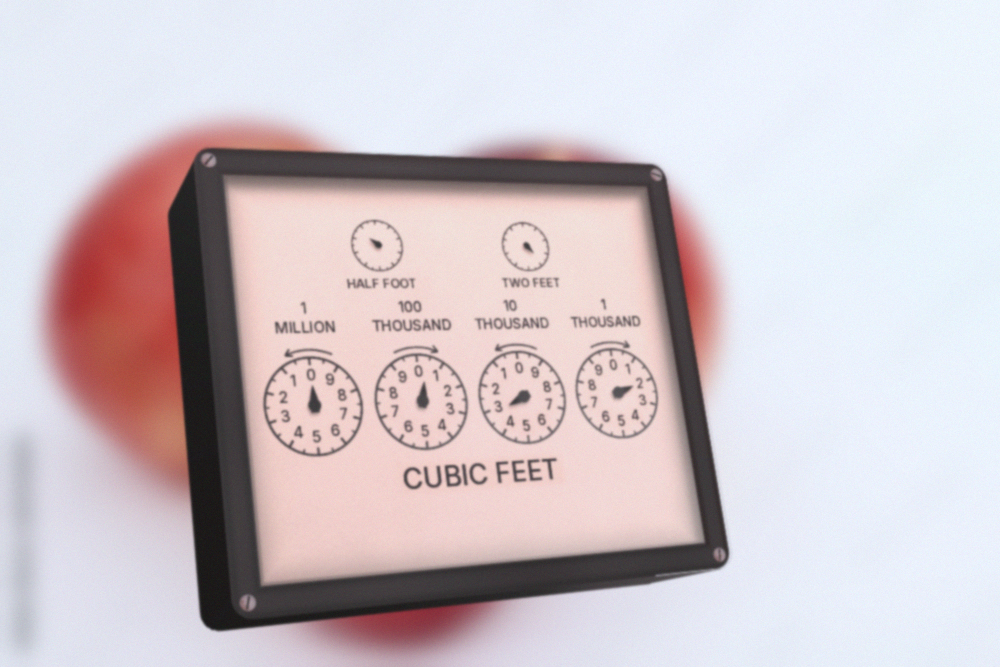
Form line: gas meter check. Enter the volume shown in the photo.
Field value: 3200 ft³
